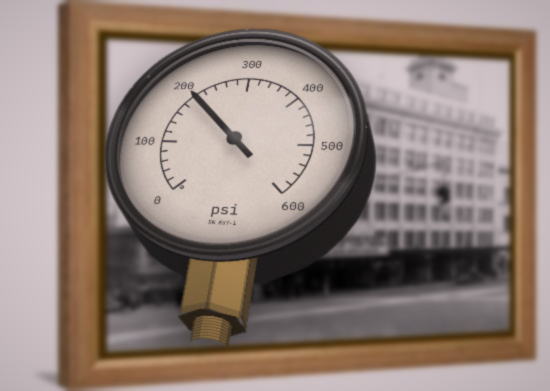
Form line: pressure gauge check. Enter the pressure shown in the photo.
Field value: 200 psi
